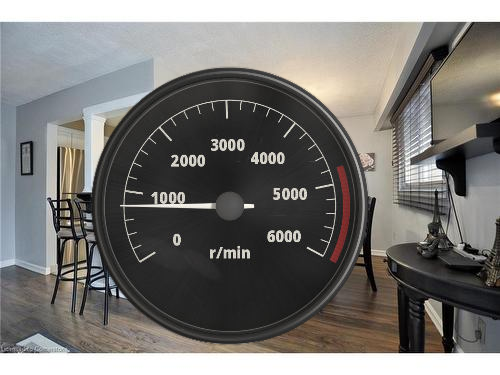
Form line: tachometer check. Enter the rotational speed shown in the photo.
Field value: 800 rpm
